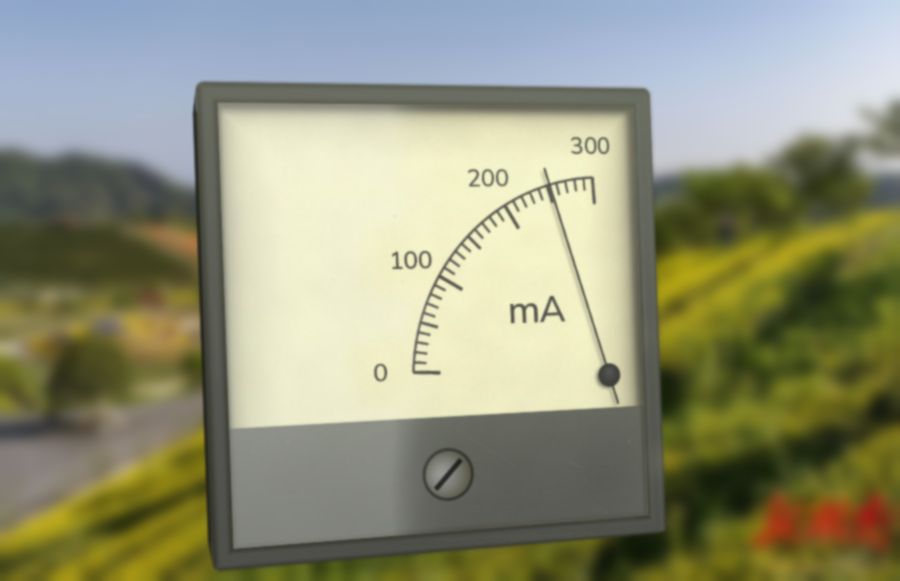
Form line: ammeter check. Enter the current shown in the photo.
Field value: 250 mA
